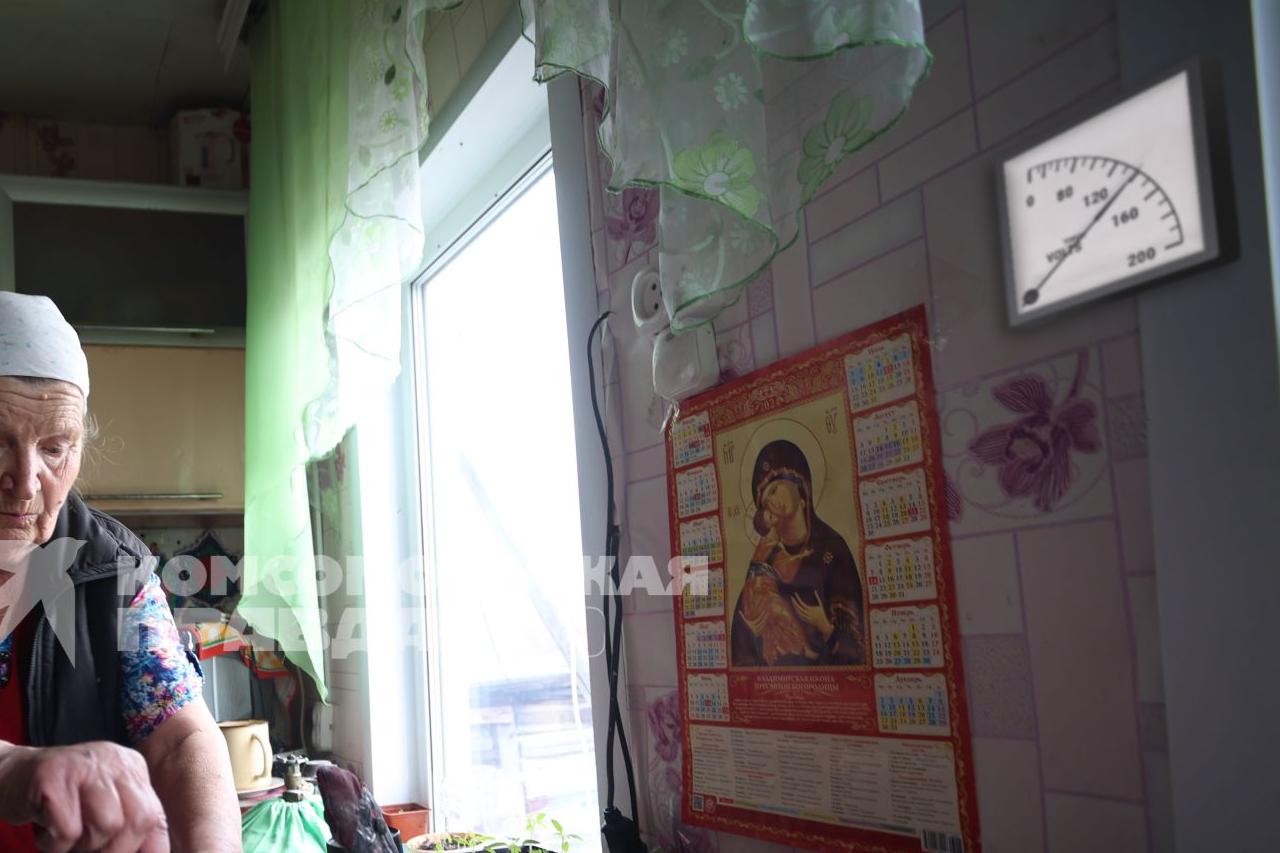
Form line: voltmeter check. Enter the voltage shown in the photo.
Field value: 140 V
